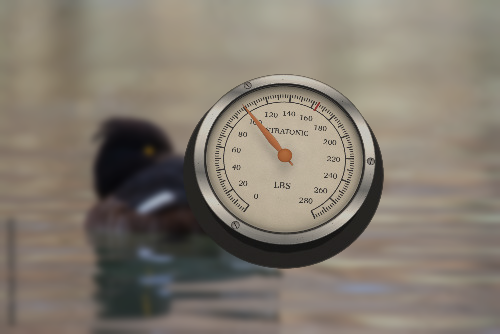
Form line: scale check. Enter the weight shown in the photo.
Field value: 100 lb
